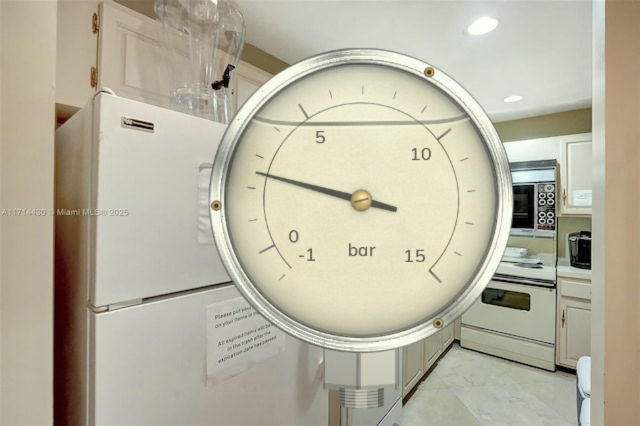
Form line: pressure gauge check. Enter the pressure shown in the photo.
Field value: 2.5 bar
